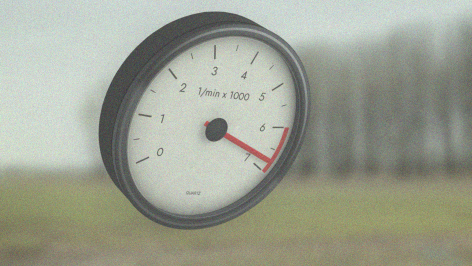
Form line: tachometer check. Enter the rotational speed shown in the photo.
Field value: 6750 rpm
